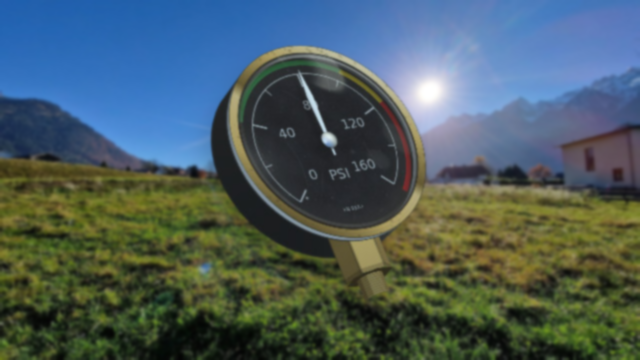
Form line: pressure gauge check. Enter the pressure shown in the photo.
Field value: 80 psi
